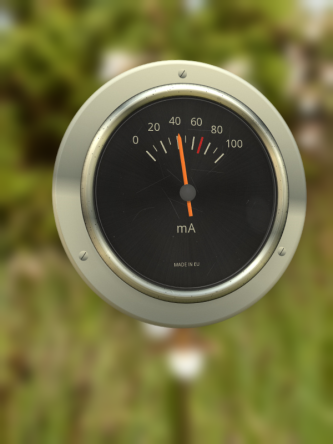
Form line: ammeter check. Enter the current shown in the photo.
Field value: 40 mA
